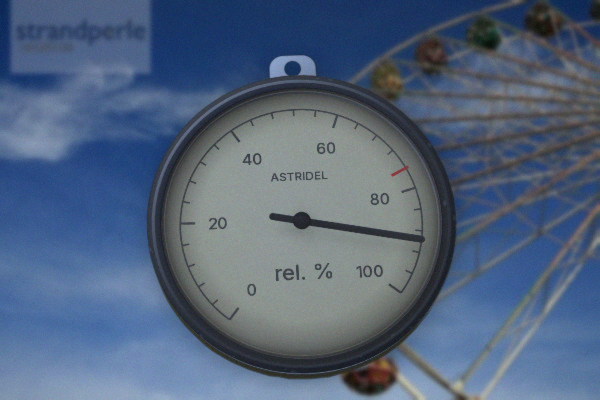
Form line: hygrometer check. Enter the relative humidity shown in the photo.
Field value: 90 %
